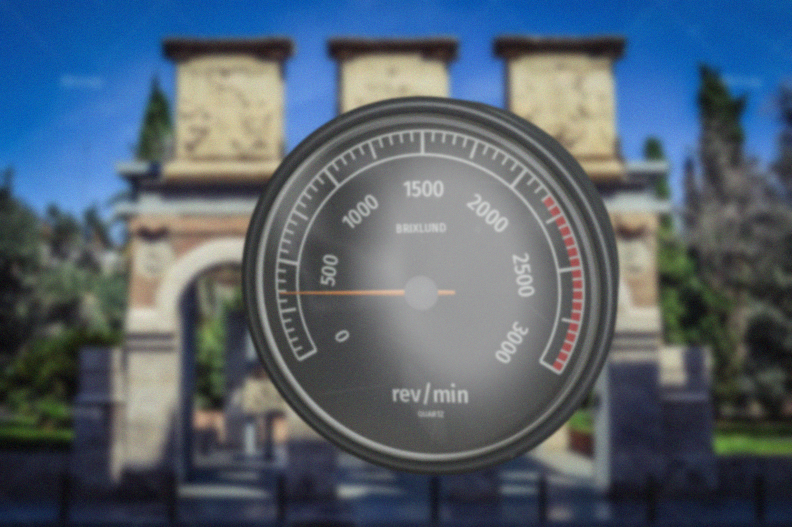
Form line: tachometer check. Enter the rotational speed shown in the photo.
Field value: 350 rpm
